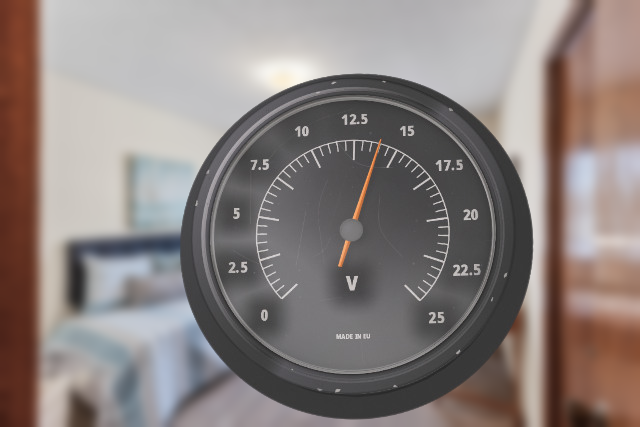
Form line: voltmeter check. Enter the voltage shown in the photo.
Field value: 14 V
